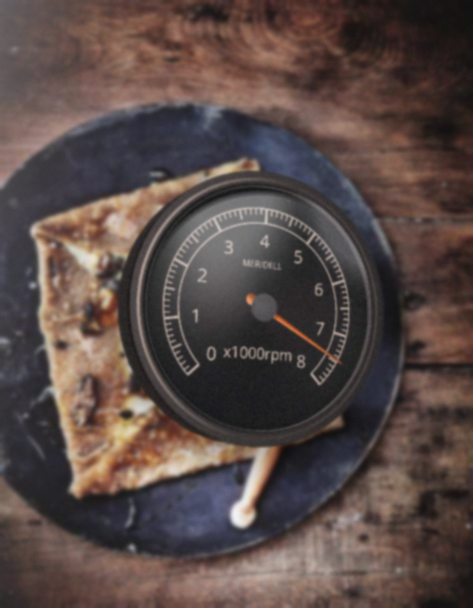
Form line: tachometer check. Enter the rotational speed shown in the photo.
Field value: 7500 rpm
